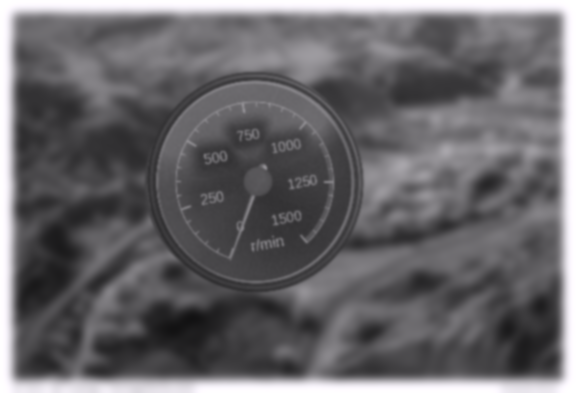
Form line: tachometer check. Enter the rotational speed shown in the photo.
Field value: 0 rpm
